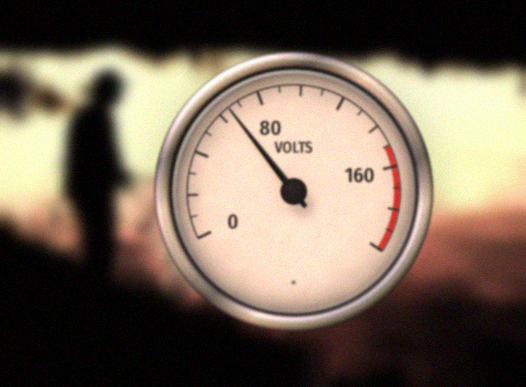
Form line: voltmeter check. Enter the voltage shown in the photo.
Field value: 65 V
